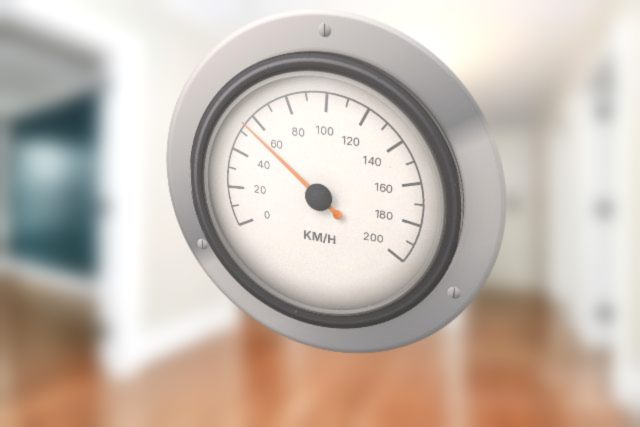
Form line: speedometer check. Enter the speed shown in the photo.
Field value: 55 km/h
